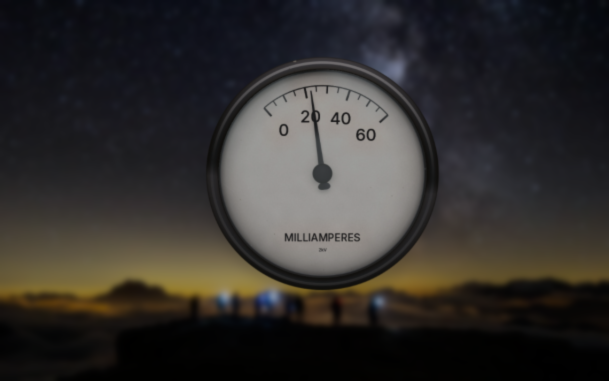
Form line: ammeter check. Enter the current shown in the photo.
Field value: 22.5 mA
